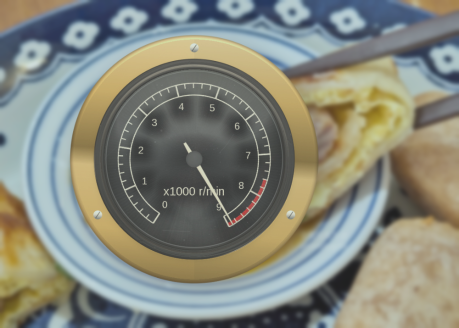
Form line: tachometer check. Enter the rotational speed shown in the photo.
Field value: 8900 rpm
